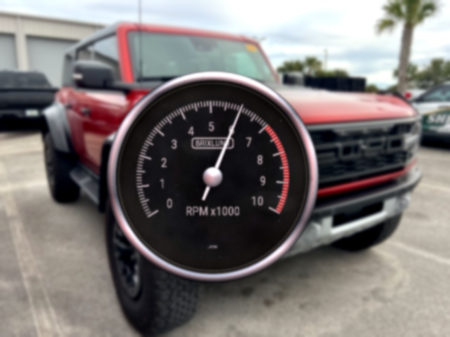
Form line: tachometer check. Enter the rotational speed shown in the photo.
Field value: 6000 rpm
